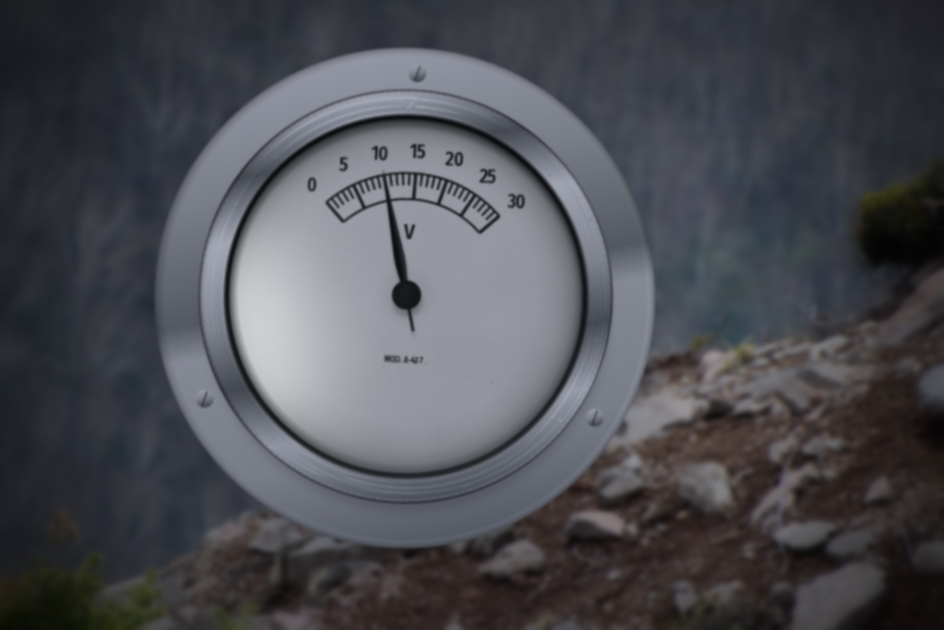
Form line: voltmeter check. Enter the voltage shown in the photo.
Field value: 10 V
